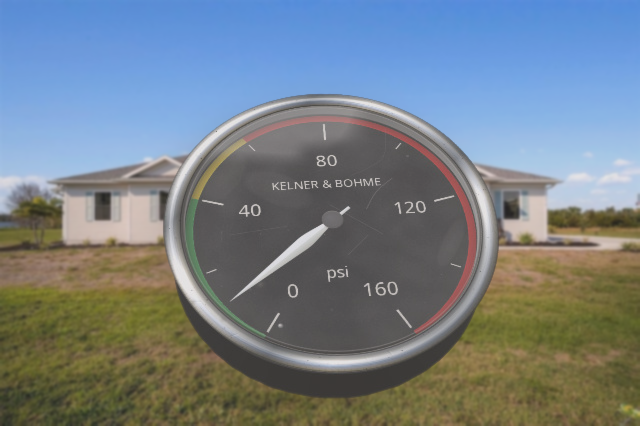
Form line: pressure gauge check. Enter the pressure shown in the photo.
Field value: 10 psi
